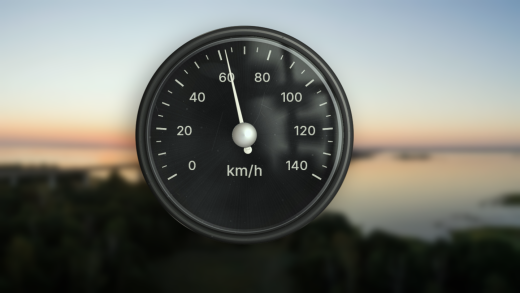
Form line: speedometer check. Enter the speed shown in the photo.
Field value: 62.5 km/h
